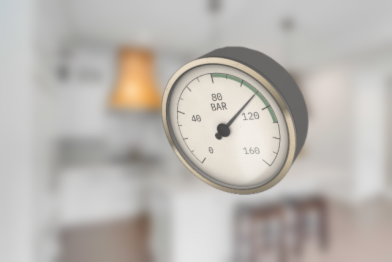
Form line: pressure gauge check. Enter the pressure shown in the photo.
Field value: 110 bar
